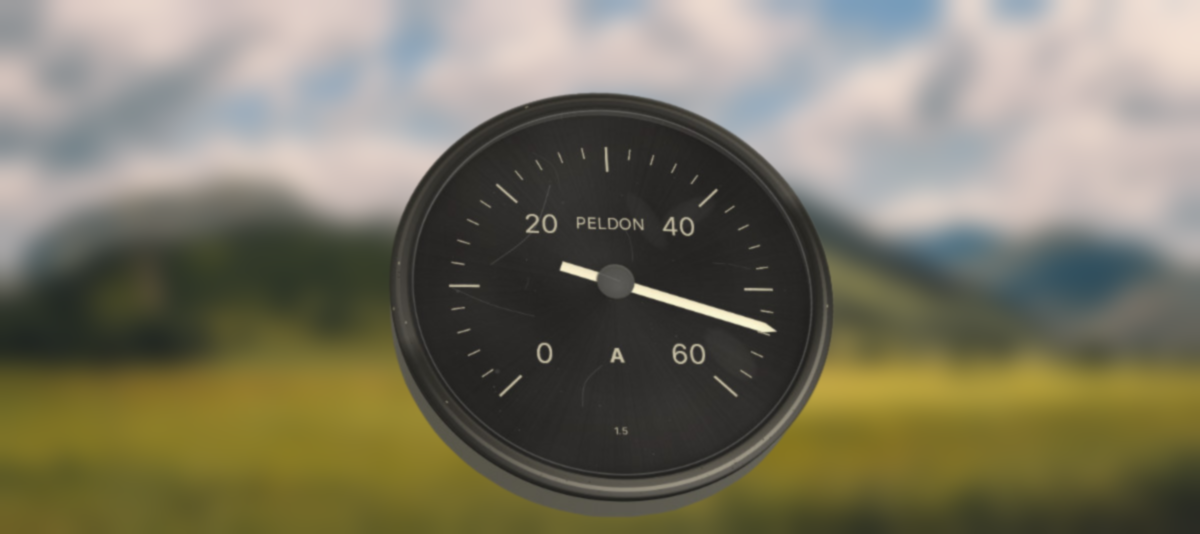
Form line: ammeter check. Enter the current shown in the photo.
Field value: 54 A
